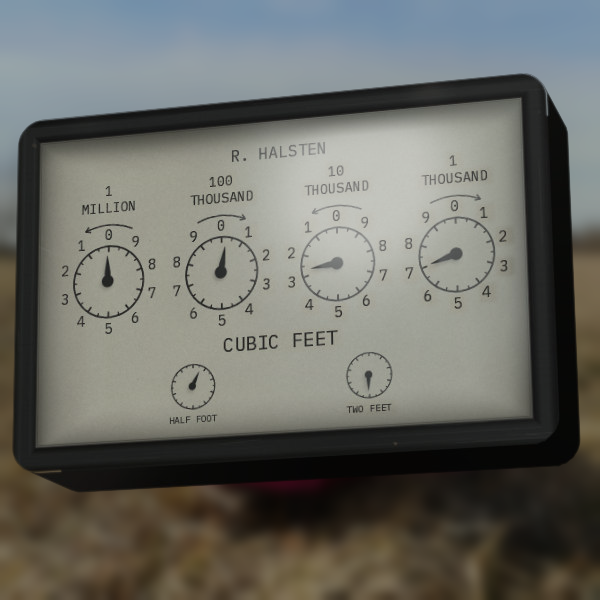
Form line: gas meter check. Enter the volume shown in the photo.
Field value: 2700 ft³
